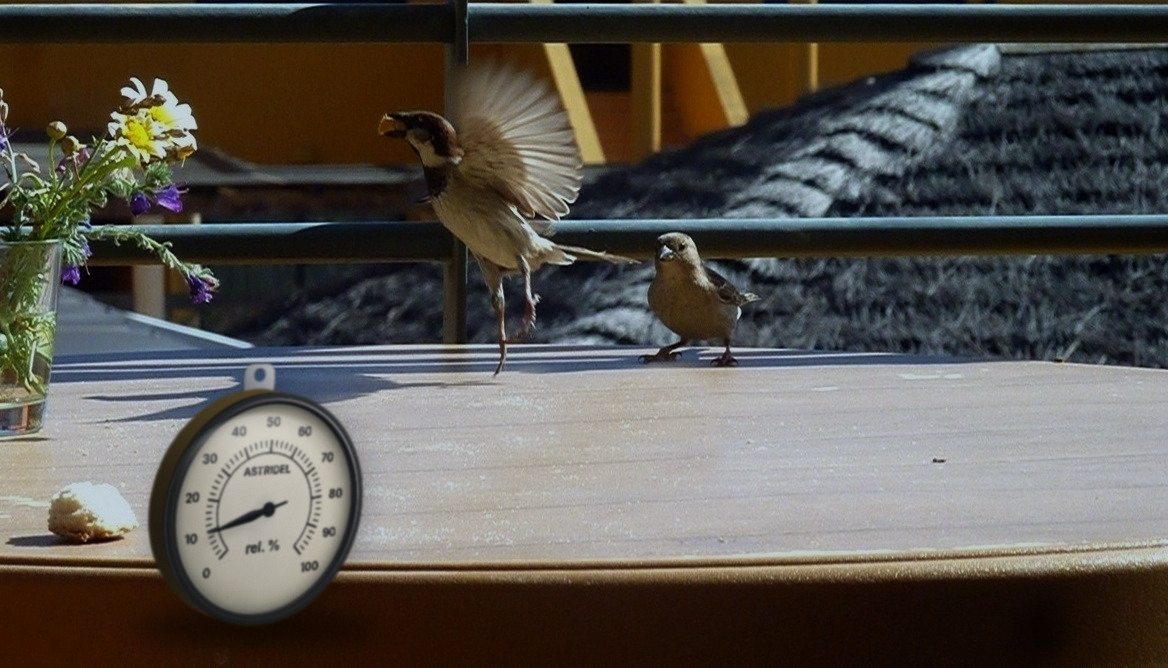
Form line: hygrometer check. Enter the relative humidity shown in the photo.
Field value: 10 %
